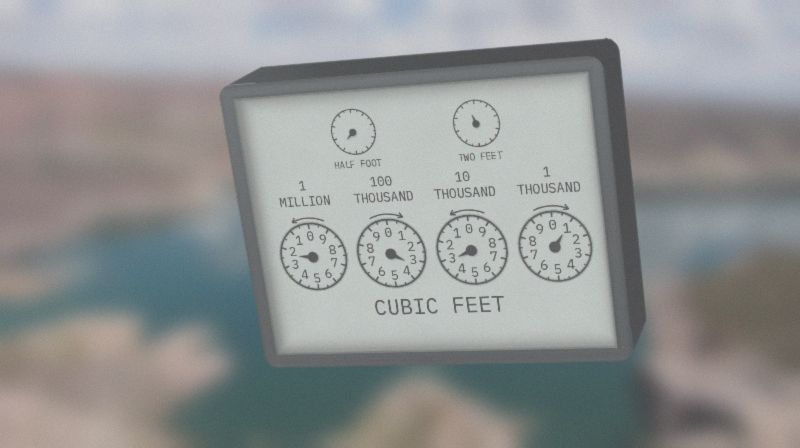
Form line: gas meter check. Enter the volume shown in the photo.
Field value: 233100 ft³
